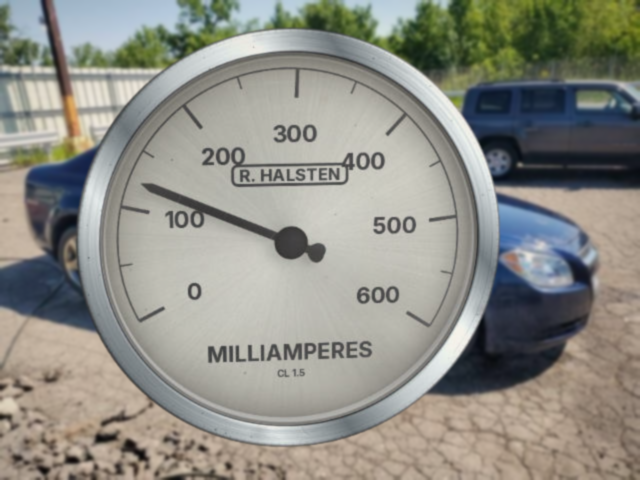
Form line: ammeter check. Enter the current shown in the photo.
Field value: 125 mA
